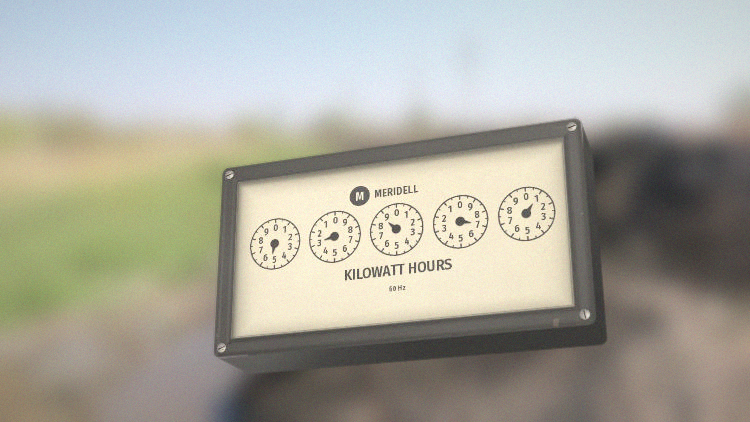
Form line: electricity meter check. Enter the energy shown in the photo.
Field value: 52871 kWh
